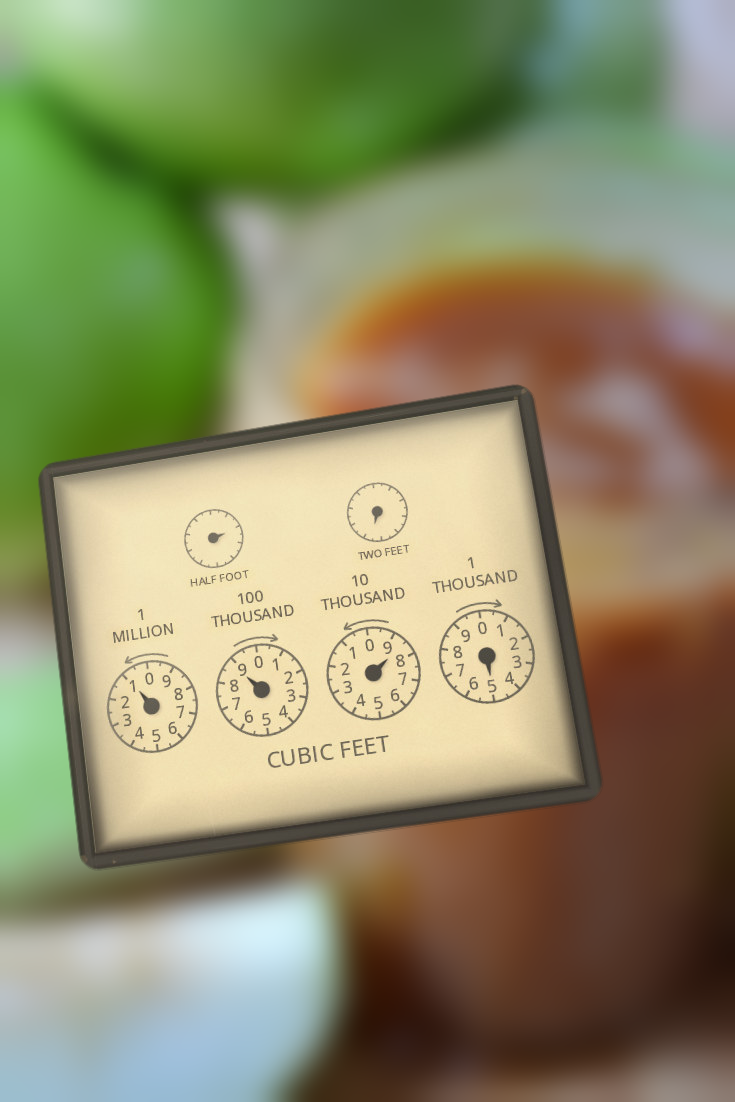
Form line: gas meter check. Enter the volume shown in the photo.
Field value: 88500 ft³
